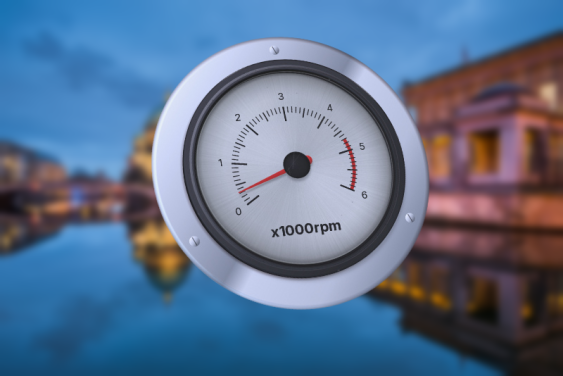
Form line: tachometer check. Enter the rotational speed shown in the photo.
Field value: 300 rpm
